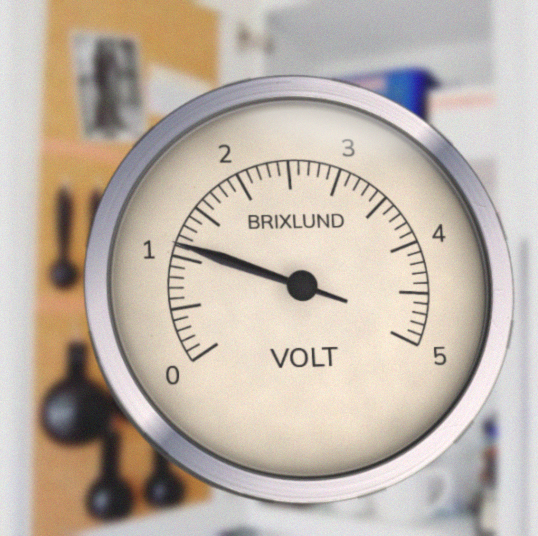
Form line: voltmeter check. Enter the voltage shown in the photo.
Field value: 1.1 V
